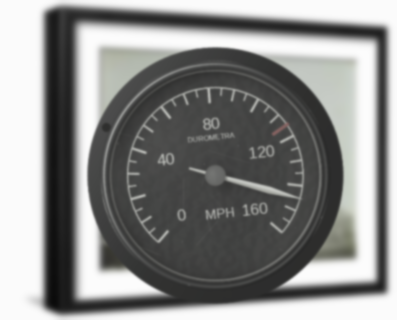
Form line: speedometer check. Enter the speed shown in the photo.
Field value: 145 mph
